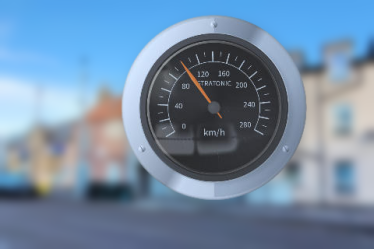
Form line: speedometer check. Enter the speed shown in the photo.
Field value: 100 km/h
